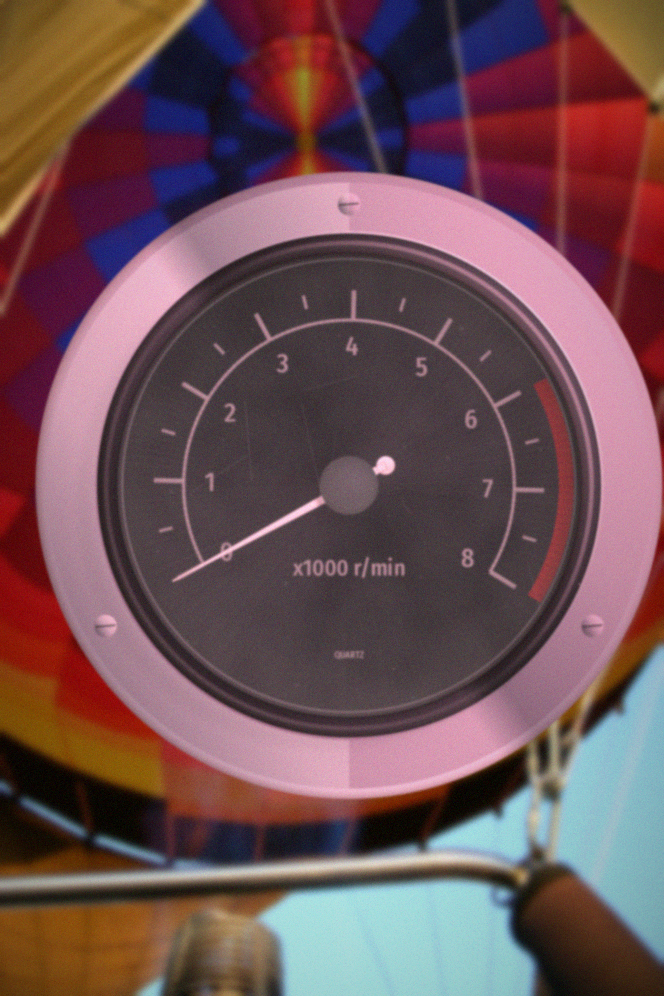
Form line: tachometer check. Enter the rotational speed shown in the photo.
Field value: 0 rpm
